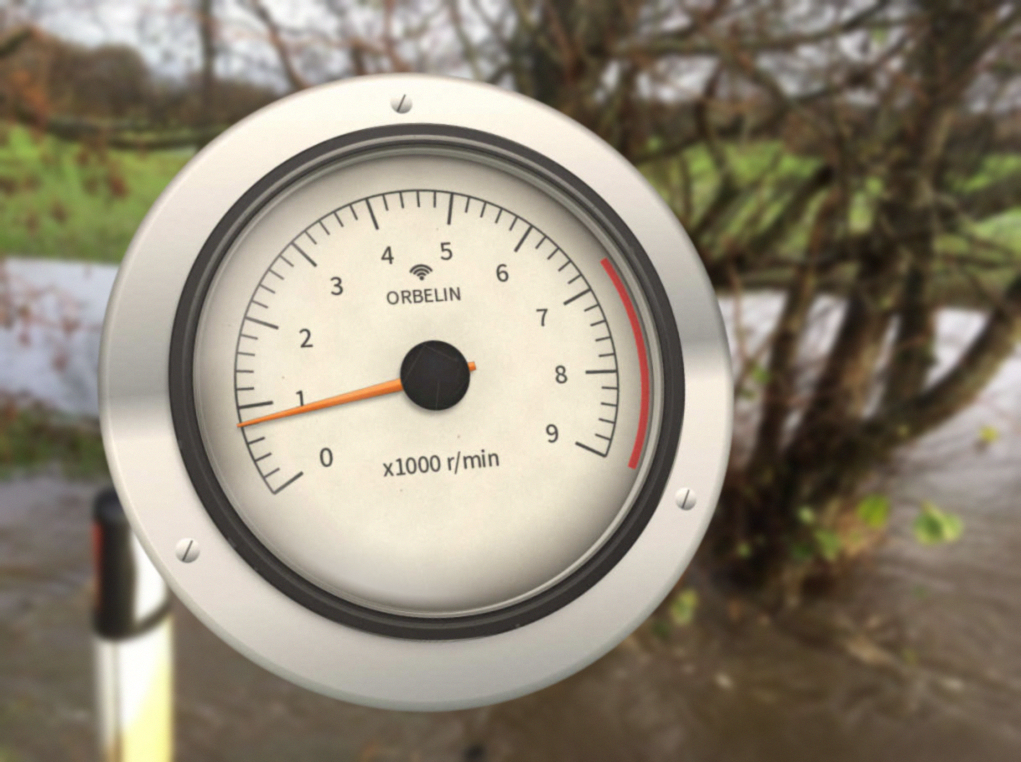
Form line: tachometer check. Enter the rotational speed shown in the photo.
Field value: 800 rpm
